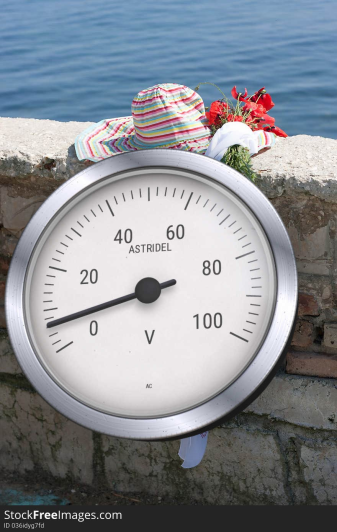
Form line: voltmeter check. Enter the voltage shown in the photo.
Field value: 6 V
